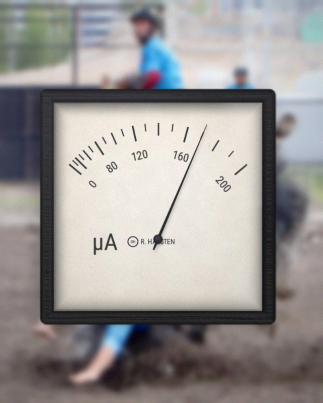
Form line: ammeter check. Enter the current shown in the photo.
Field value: 170 µA
